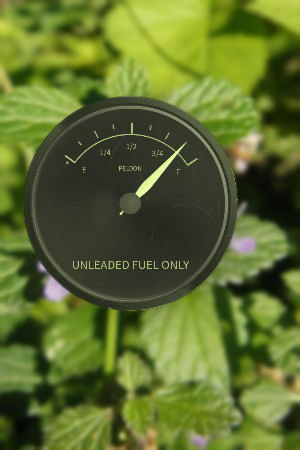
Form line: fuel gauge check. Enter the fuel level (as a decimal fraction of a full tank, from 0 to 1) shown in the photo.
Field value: 0.875
